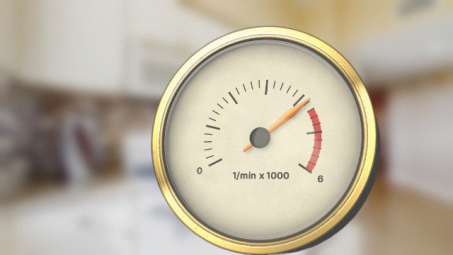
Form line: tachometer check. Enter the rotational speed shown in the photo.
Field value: 4200 rpm
